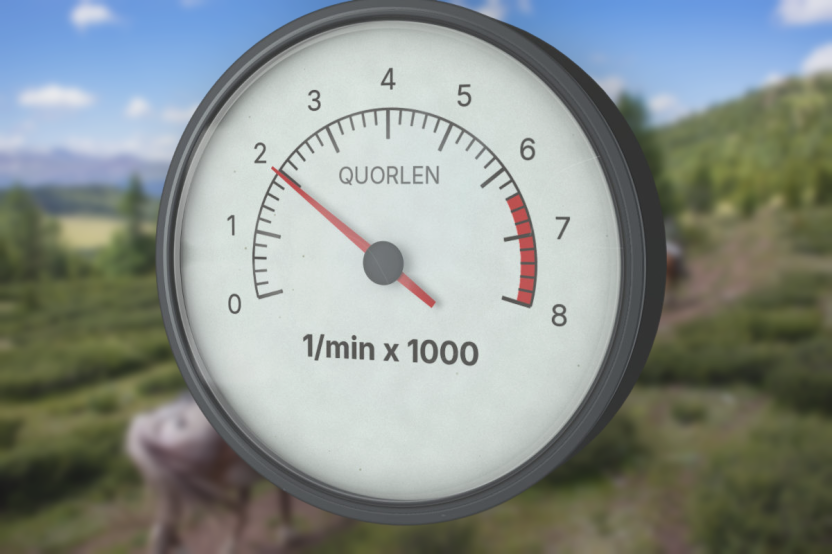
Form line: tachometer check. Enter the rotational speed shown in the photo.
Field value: 2000 rpm
